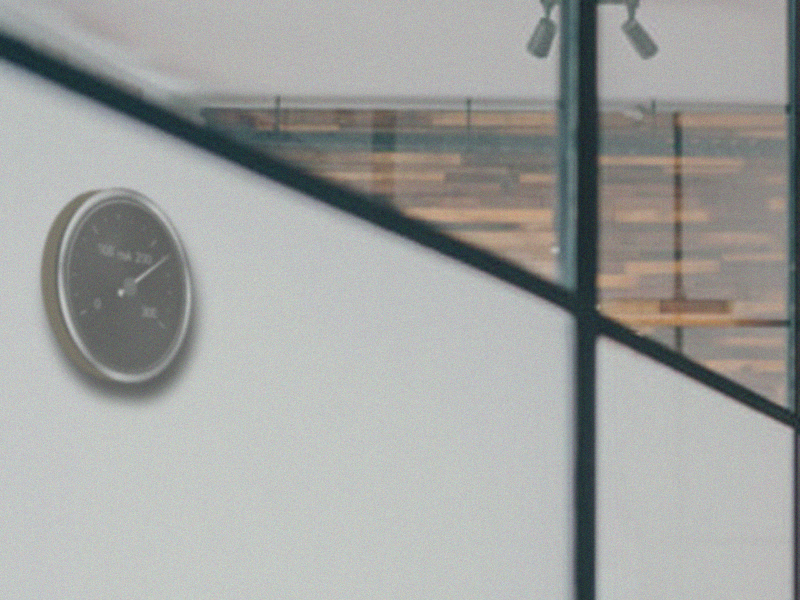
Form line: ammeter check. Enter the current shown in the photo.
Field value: 220 mA
